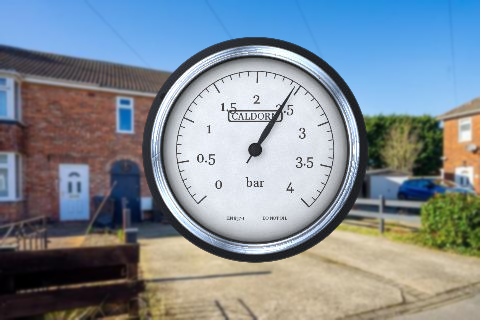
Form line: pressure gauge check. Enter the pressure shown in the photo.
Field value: 2.45 bar
